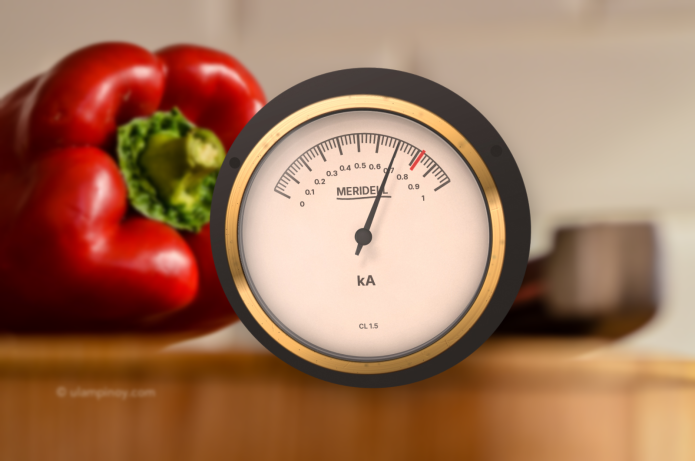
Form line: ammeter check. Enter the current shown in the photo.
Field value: 0.7 kA
